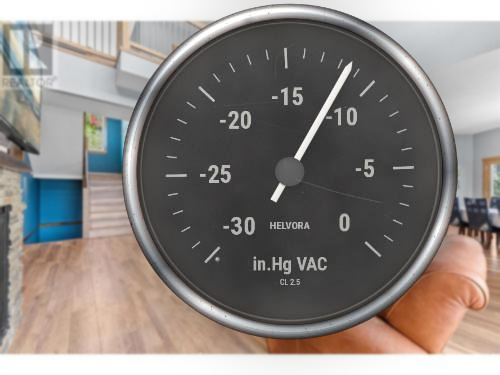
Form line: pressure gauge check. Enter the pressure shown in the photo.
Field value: -11.5 inHg
